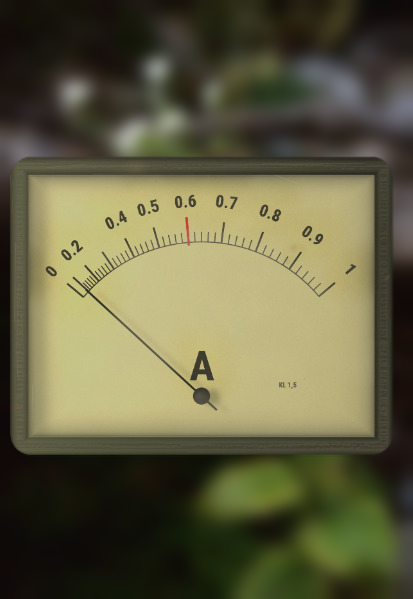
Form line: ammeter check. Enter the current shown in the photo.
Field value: 0.1 A
